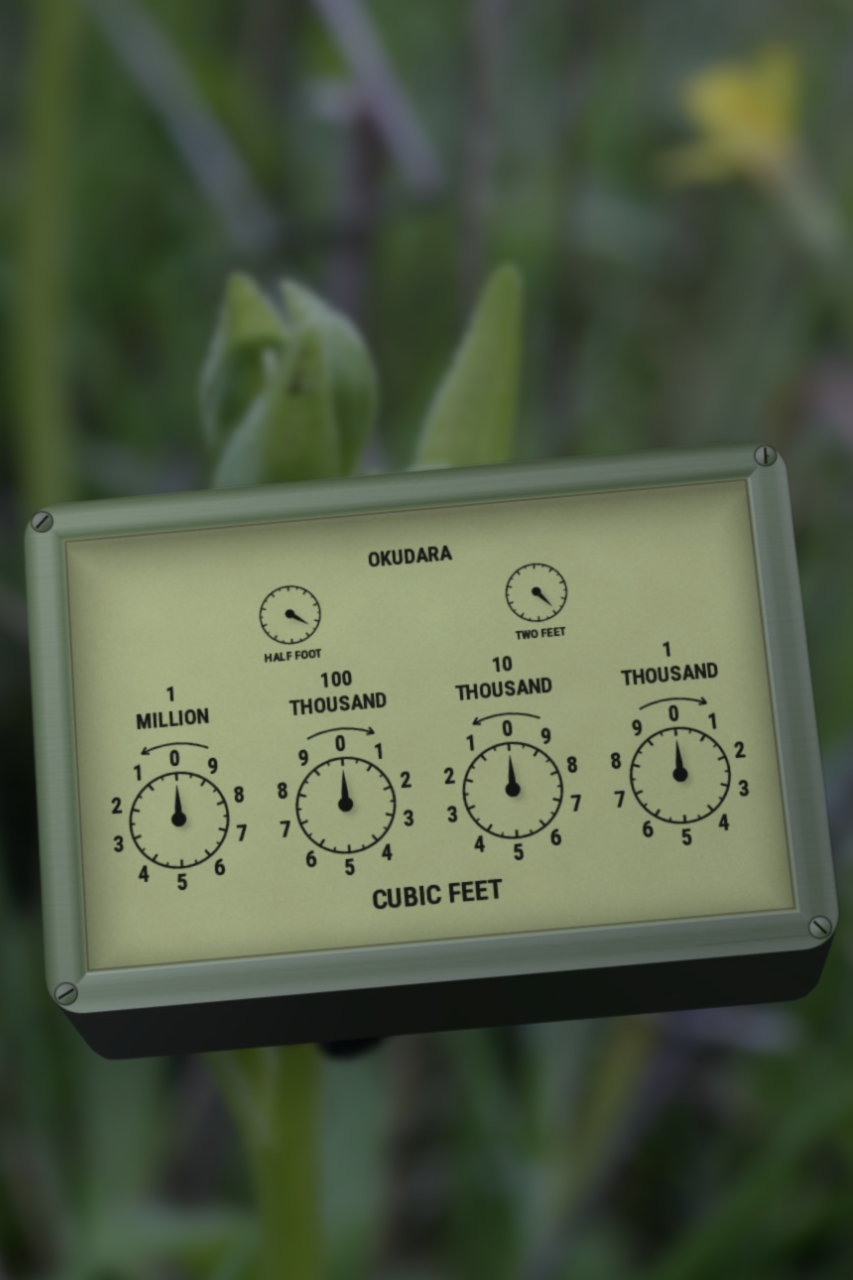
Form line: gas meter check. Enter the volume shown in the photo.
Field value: 0 ft³
